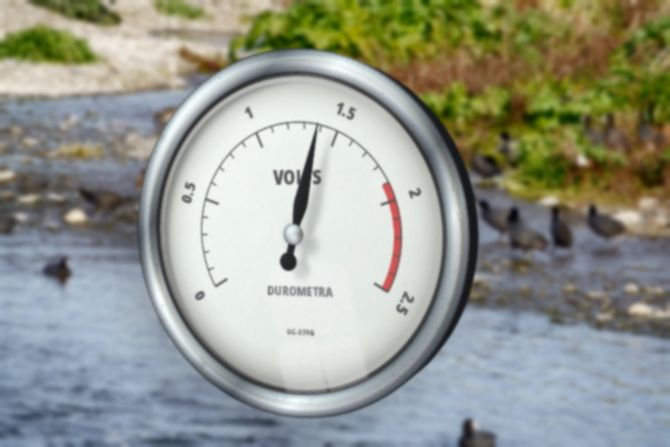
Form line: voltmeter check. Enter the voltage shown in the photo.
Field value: 1.4 V
